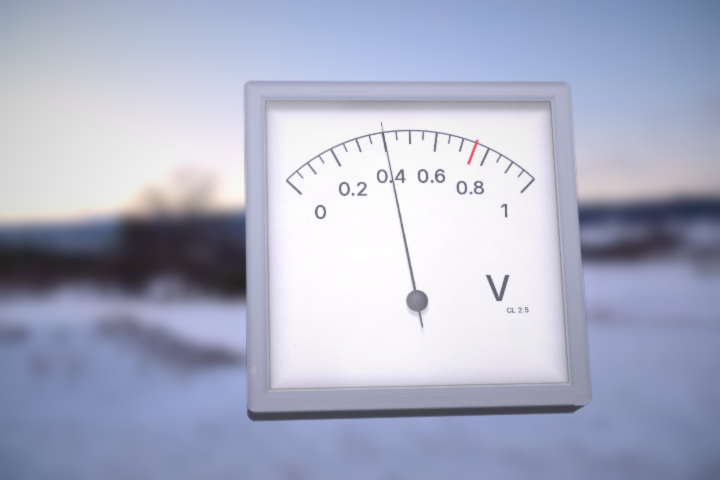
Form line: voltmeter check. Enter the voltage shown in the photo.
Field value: 0.4 V
